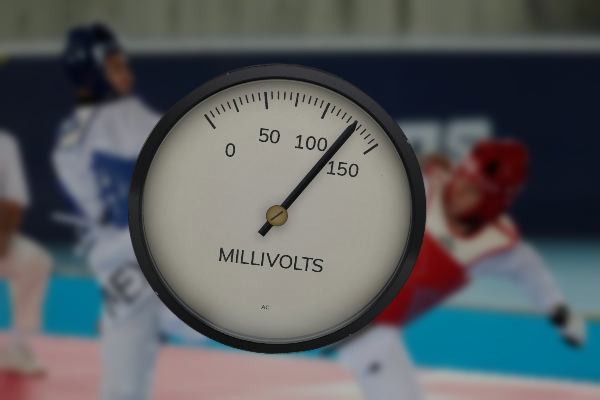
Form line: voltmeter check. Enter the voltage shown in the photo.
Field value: 125 mV
